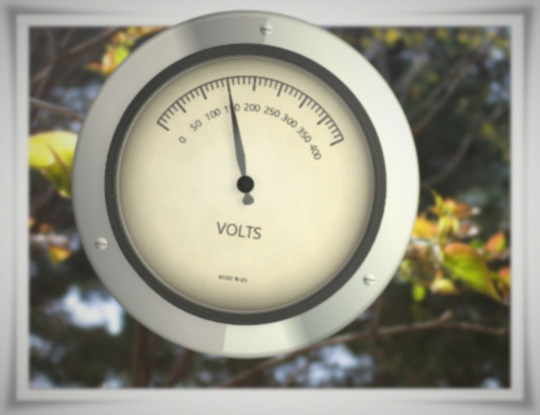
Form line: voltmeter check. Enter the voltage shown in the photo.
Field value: 150 V
